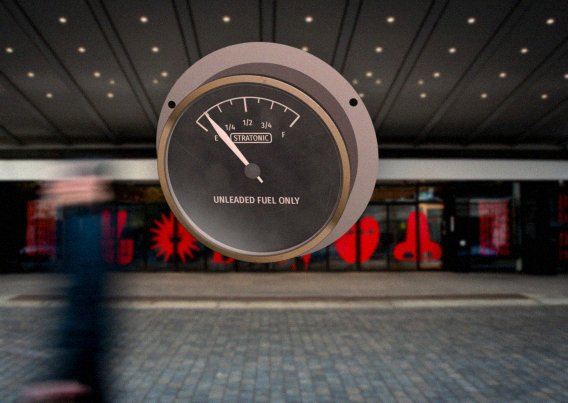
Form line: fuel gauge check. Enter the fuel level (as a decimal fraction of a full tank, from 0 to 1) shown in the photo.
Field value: 0.125
